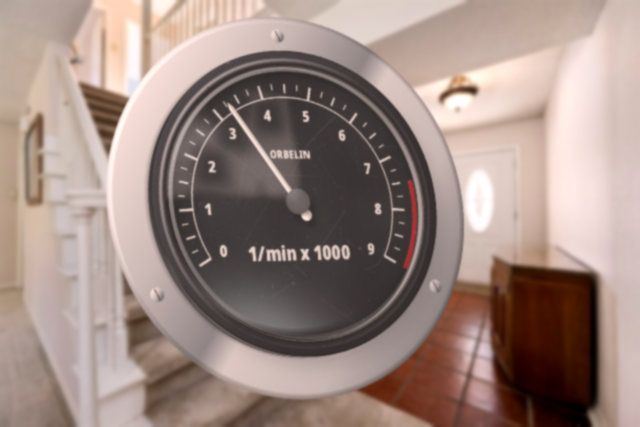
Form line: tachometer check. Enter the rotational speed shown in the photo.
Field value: 3250 rpm
